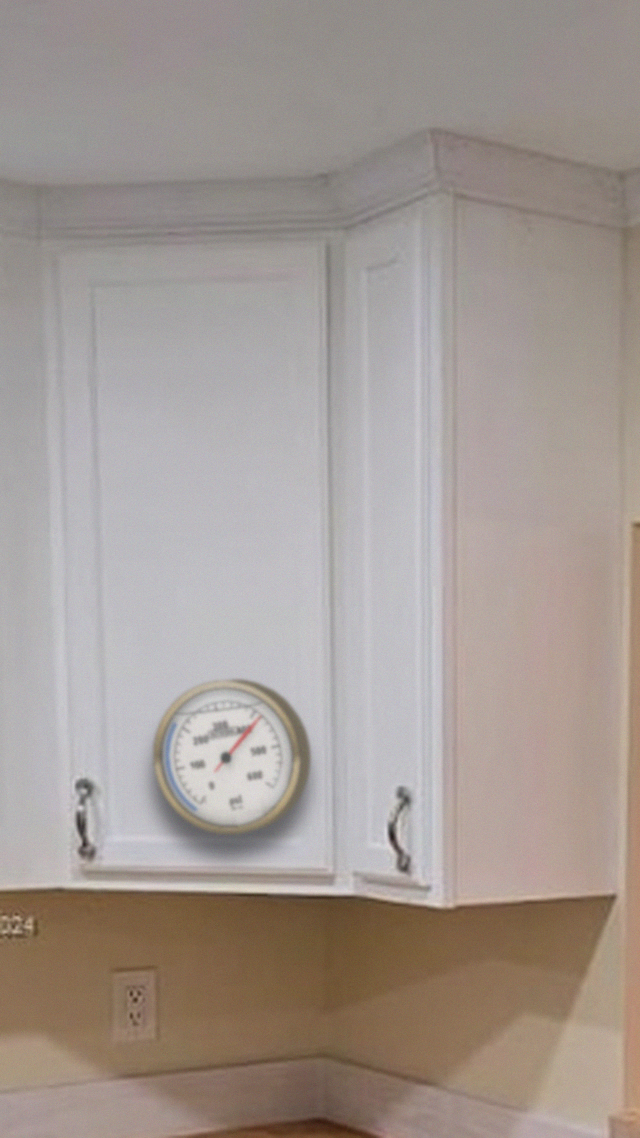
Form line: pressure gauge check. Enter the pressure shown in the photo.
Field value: 420 psi
